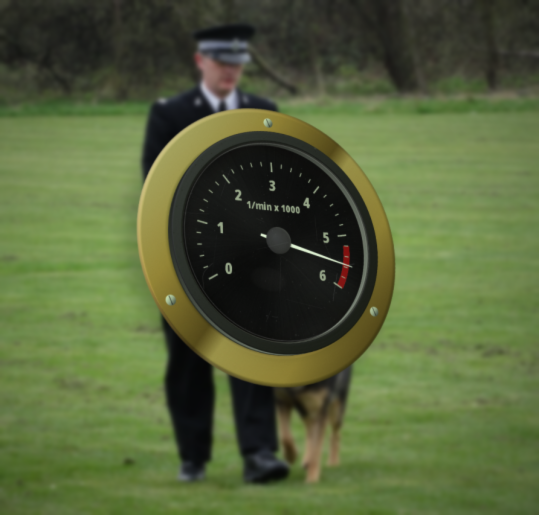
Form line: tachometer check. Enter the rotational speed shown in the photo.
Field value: 5600 rpm
